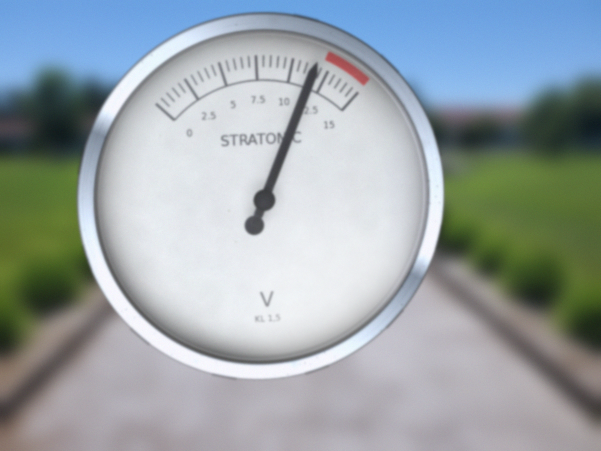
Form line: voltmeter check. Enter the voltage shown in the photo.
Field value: 11.5 V
